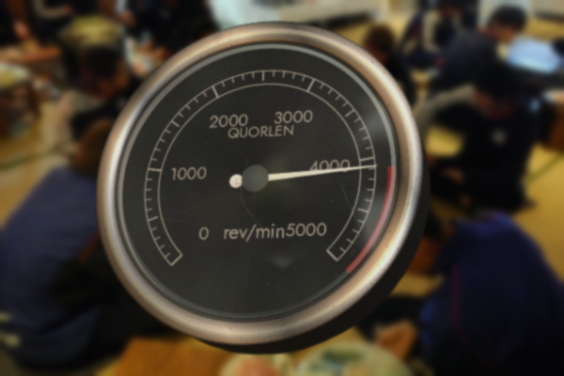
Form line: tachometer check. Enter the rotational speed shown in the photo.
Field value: 4100 rpm
